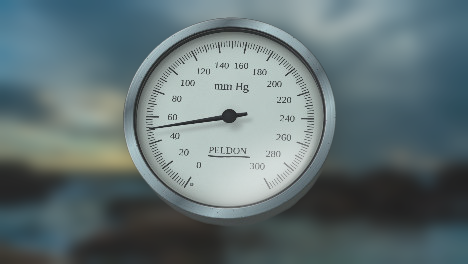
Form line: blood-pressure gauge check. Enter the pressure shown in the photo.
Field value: 50 mmHg
